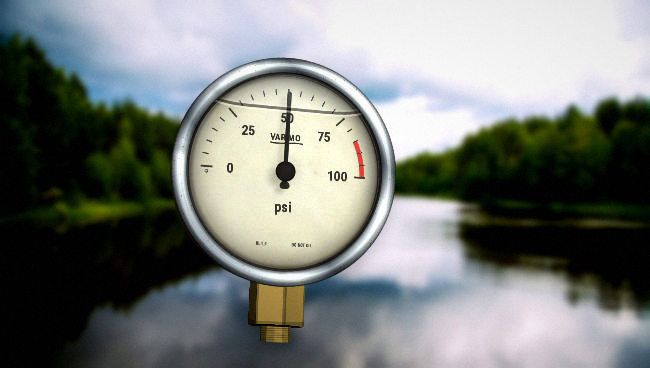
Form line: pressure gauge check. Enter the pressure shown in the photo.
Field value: 50 psi
